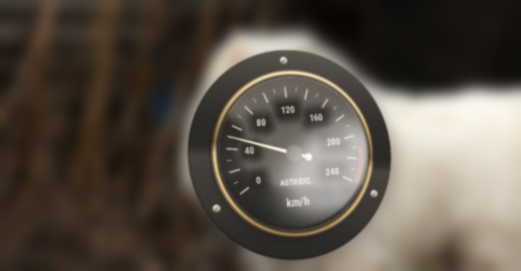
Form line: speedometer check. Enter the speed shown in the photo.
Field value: 50 km/h
